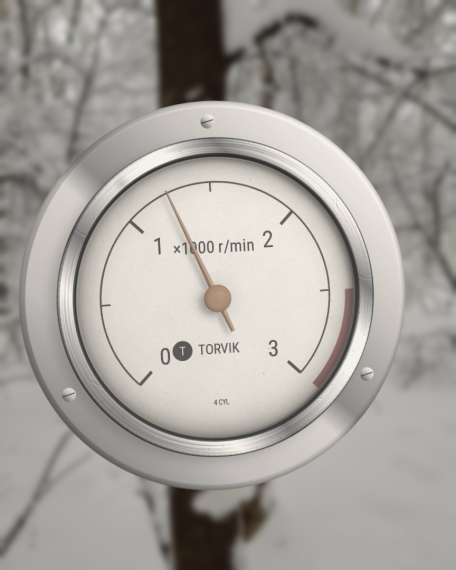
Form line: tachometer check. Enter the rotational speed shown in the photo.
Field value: 1250 rpm
